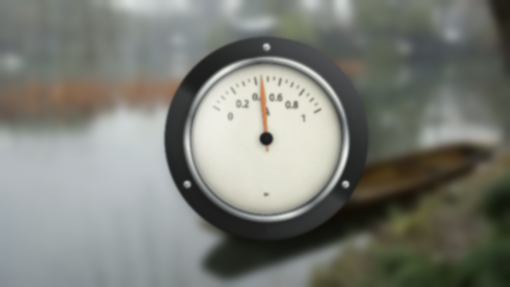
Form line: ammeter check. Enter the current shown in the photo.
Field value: 0.45 A
